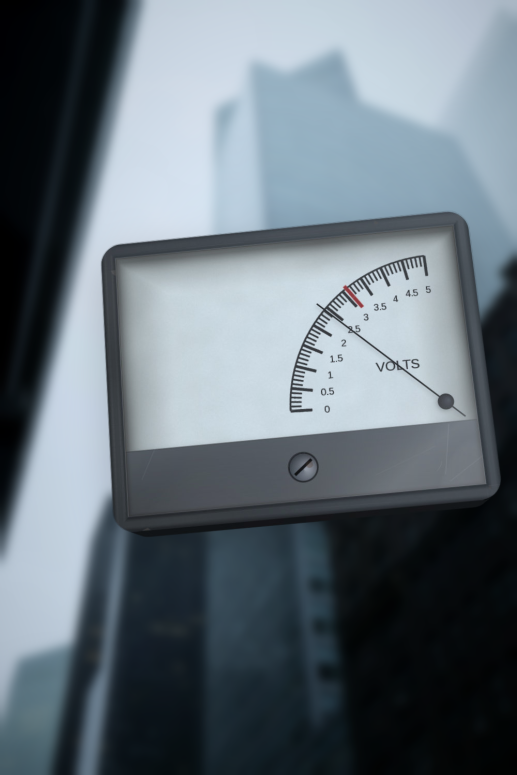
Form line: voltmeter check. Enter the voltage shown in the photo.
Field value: 2.4 V
